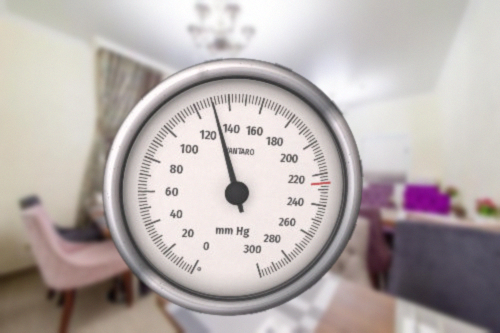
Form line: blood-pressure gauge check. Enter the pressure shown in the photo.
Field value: 130 mmHg
